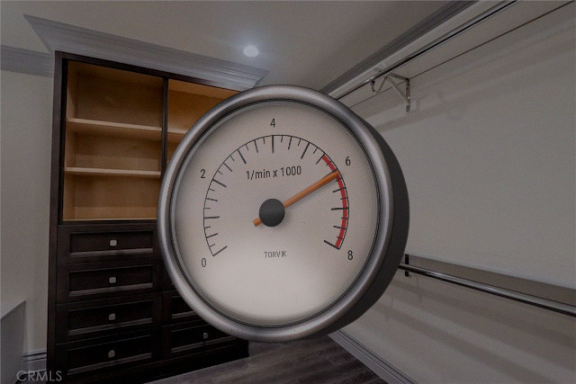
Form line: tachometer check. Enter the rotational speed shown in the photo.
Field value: 6125 rpm
